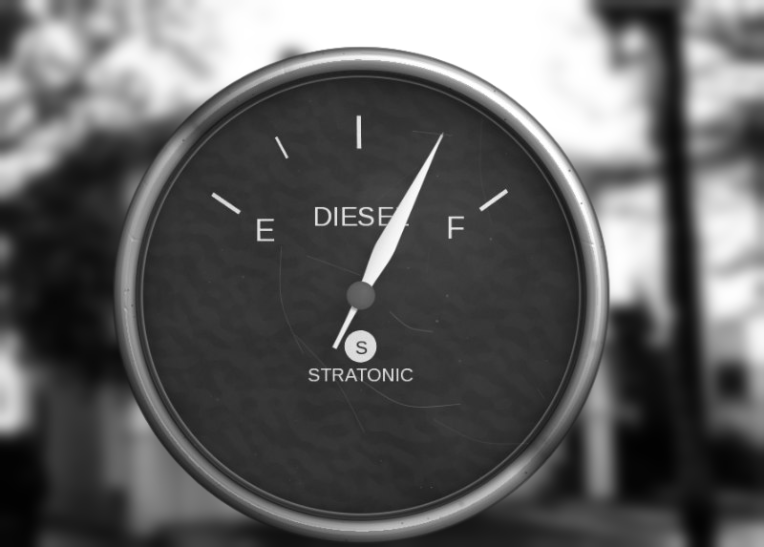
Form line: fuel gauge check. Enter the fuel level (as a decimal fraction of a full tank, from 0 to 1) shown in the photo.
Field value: 0.75
